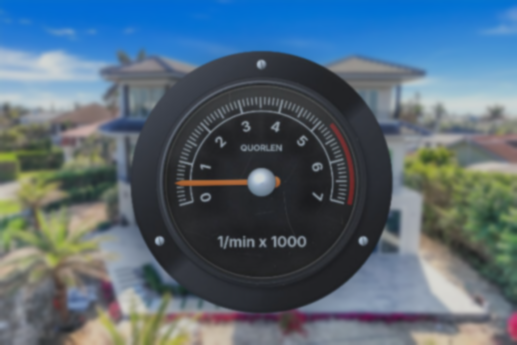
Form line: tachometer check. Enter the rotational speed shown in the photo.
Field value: 500 rpm
